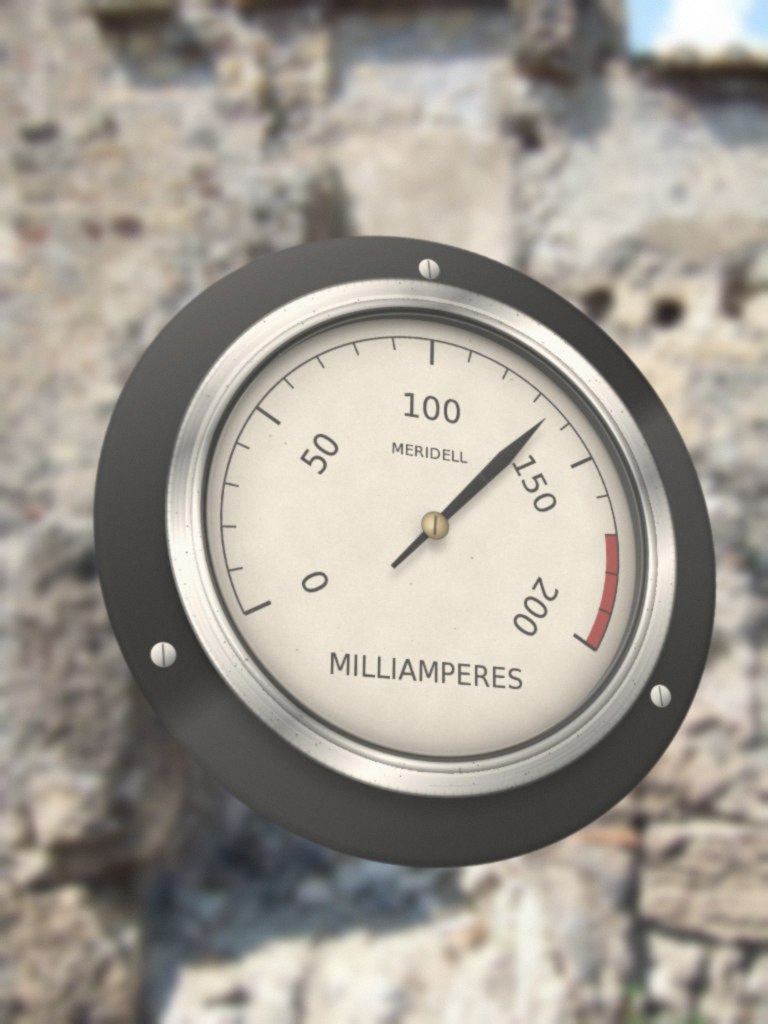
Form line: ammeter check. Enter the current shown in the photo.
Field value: 135 mA
